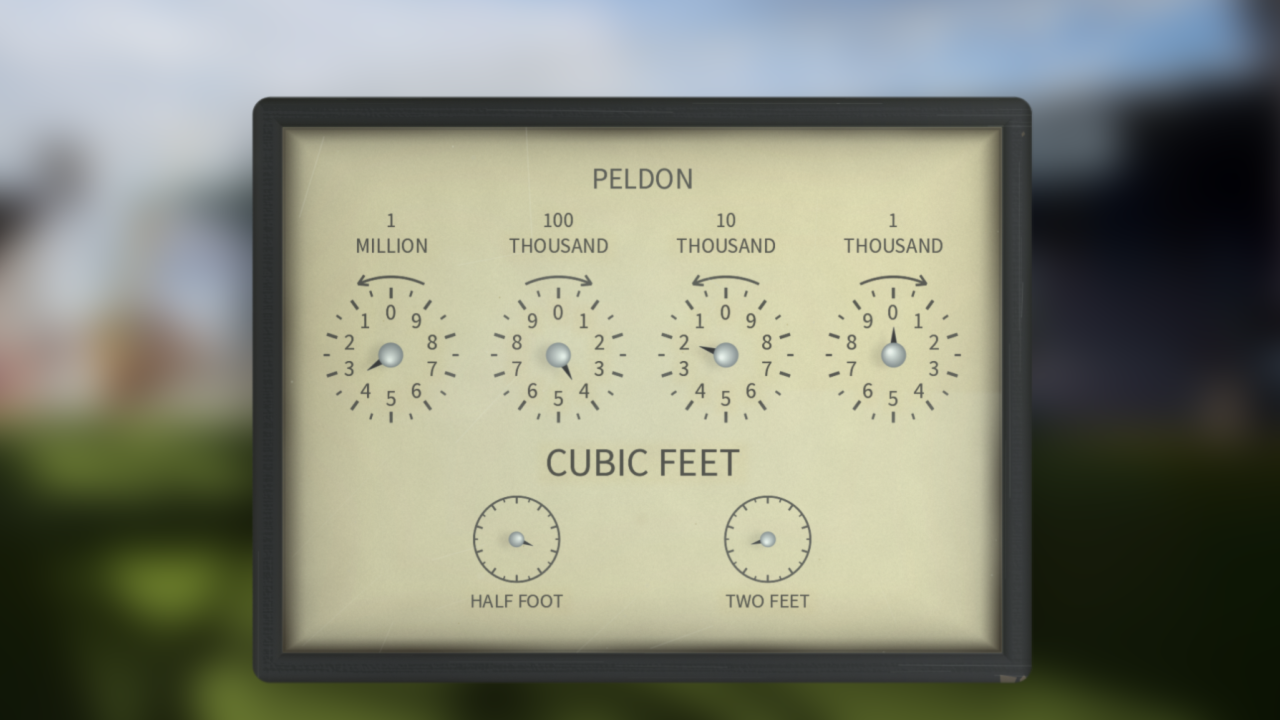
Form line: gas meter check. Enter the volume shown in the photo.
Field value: 342000 ft³
